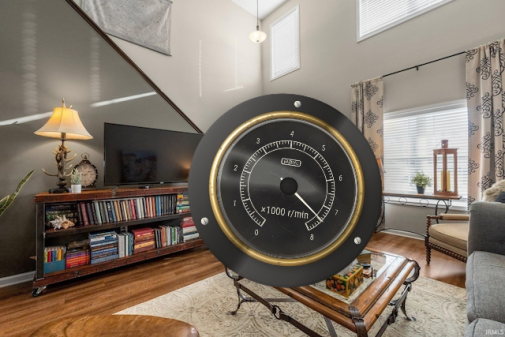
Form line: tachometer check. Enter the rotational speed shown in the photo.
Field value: 7500 rpm
